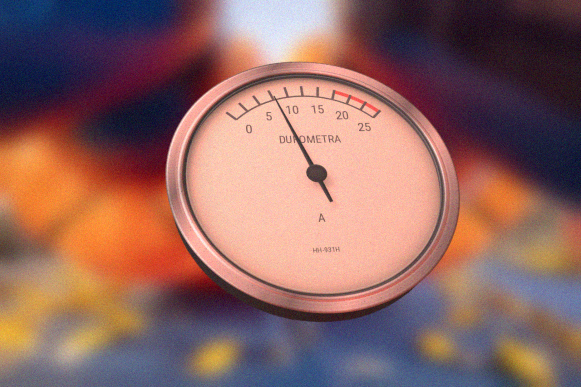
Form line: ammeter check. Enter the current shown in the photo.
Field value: 7.5 A
